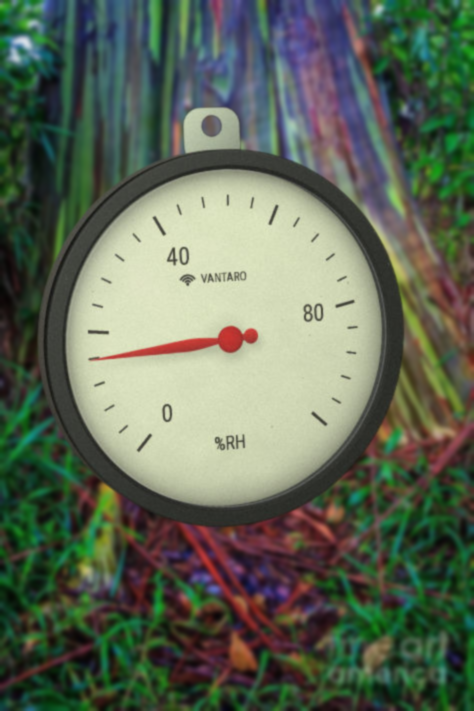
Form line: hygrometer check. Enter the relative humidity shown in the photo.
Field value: 16 %
